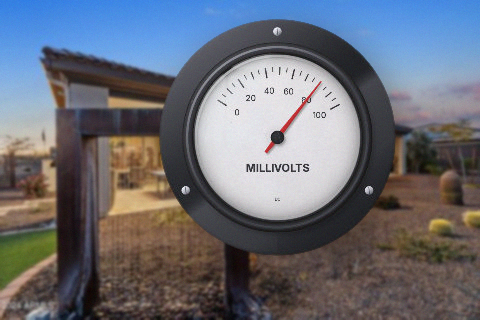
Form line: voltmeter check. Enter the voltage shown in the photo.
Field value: 80 mV
